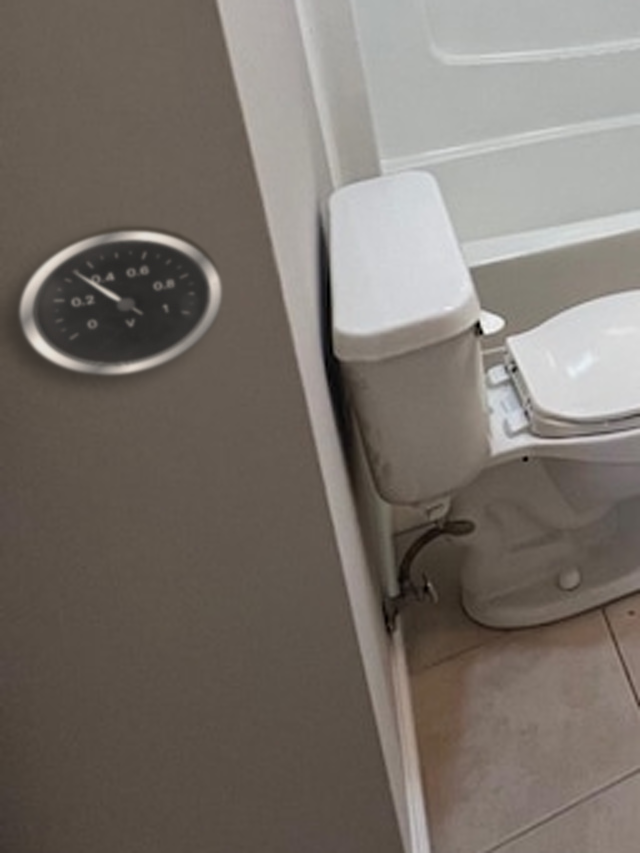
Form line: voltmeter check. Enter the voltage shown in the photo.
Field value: 0.35 V
